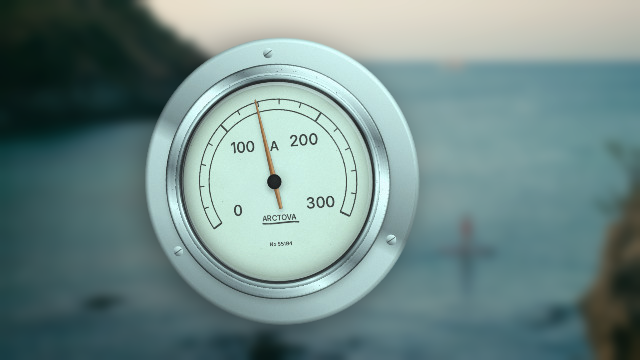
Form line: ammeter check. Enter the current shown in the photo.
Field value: 140 A
